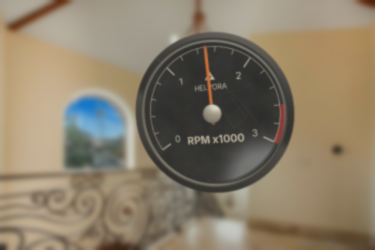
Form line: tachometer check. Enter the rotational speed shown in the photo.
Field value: 1500 rpm
